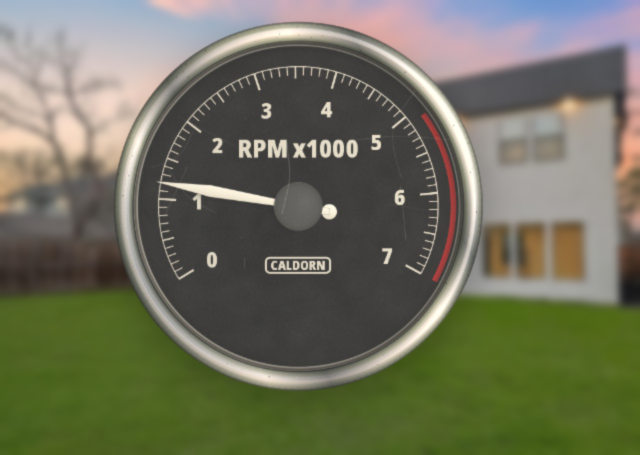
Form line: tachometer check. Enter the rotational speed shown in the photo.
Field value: 1200 rpm
